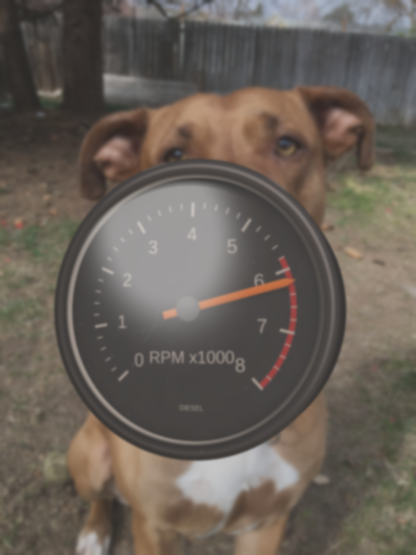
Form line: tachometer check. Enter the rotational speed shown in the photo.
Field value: 6200 rpm
